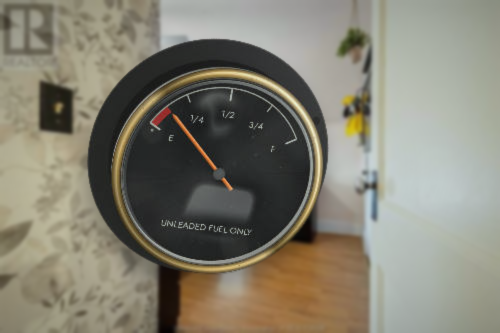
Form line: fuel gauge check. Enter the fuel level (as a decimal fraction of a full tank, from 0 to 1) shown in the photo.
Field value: 0.125
